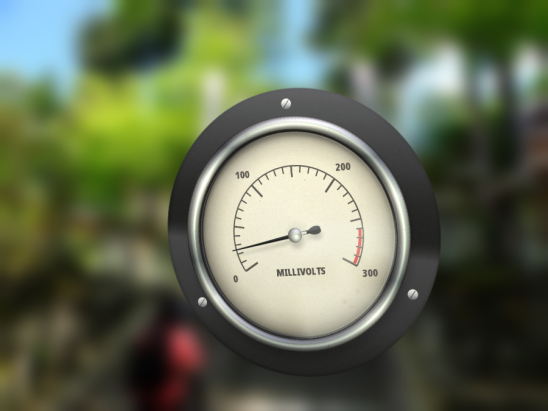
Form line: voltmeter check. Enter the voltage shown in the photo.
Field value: 25 mV
